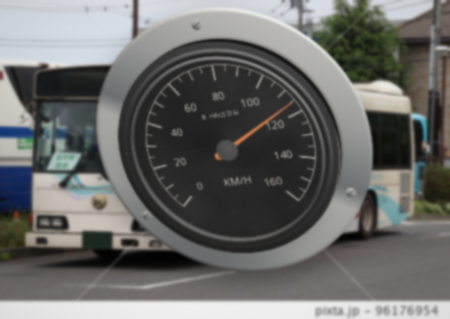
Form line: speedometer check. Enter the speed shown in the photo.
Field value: 115 km/h
